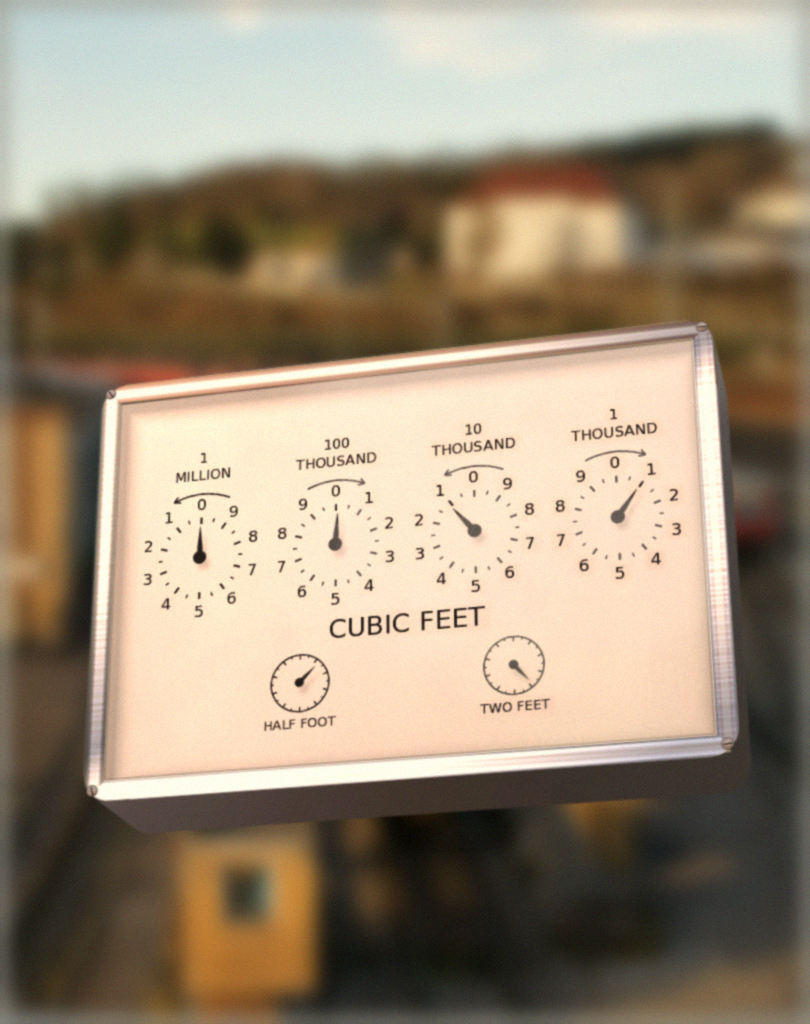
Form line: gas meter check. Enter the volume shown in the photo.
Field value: 1100 ft³
